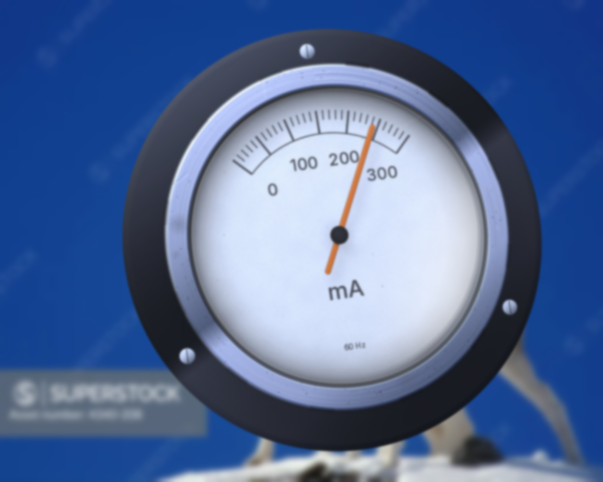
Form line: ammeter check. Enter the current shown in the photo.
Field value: 240 mA
